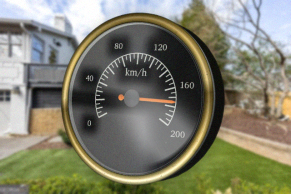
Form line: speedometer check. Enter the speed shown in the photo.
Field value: 175 km/h
